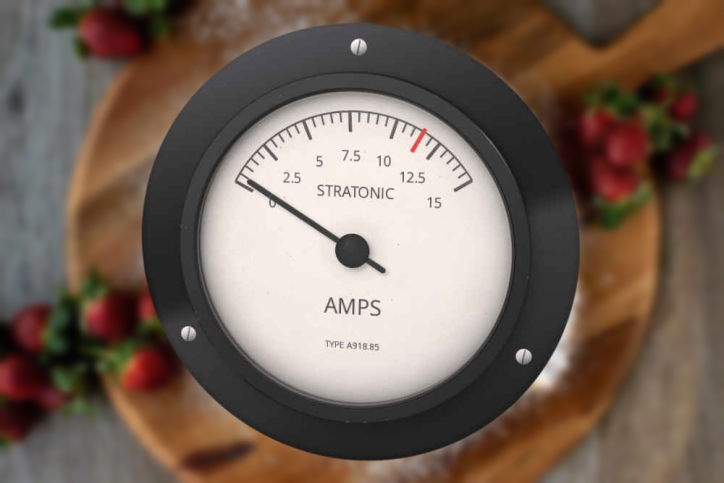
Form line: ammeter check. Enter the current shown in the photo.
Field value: 0.5 A
